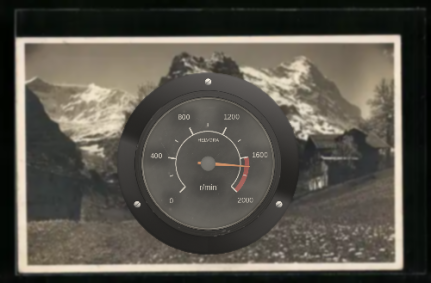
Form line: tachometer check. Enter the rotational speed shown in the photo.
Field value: 1700 rpm
